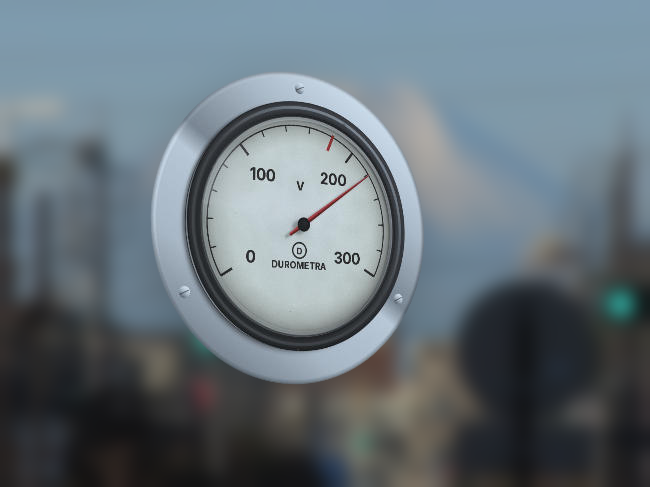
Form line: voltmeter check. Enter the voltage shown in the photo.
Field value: 220 V
